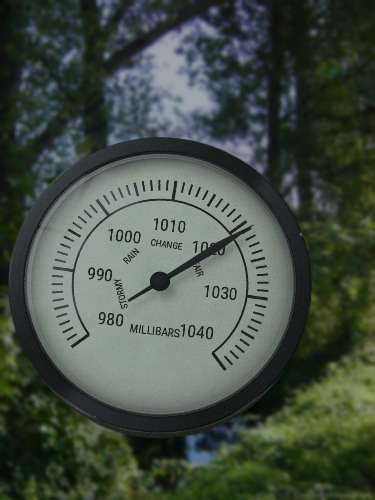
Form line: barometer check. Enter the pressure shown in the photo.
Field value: 1021 mbar
